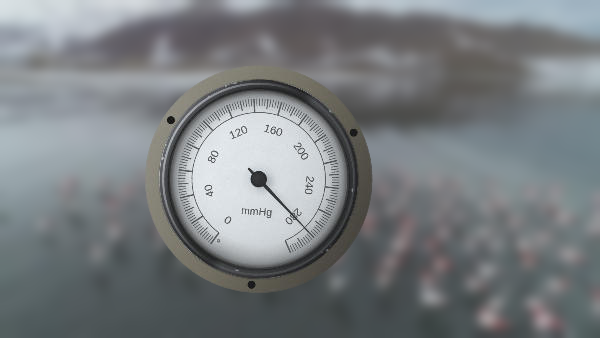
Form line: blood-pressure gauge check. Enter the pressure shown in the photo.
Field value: 280 mmHg
